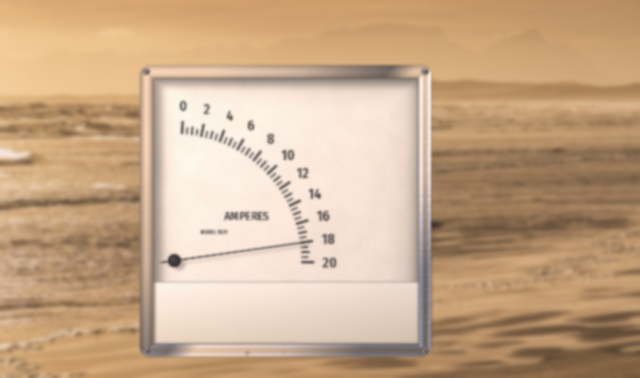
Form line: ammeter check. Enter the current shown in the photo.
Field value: 18 A
